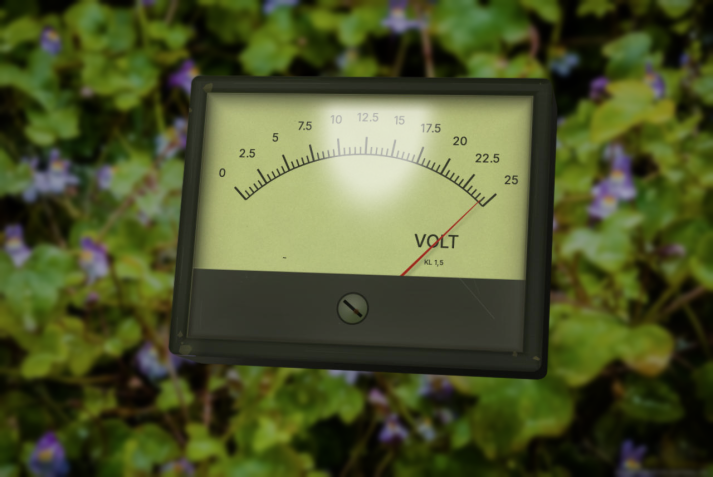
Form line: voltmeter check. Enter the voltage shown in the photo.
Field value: 24.5 V
